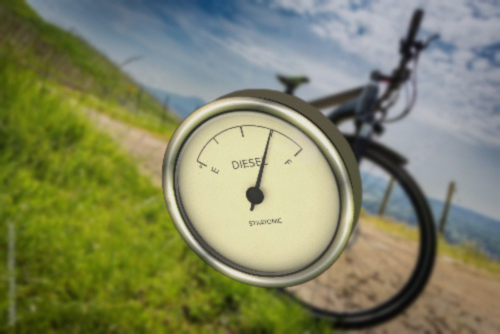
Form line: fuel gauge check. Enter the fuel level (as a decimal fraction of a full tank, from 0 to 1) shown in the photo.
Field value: 0.75
